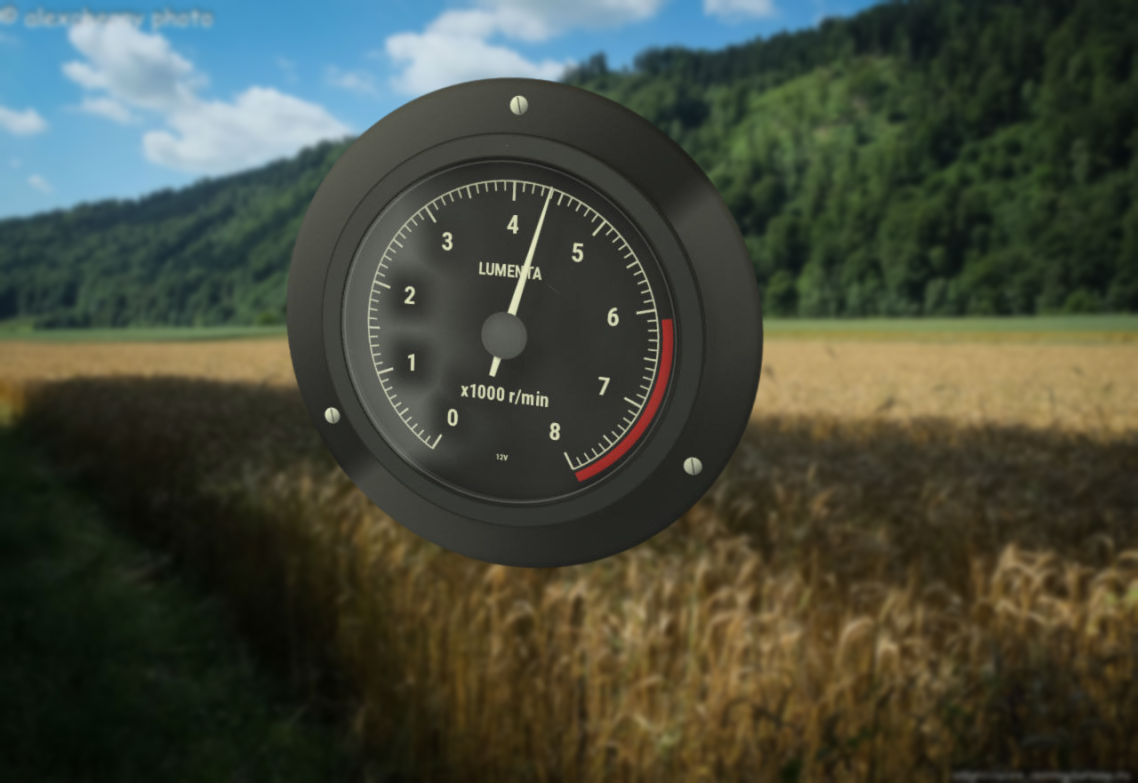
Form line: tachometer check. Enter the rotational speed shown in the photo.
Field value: 4400 rpm
